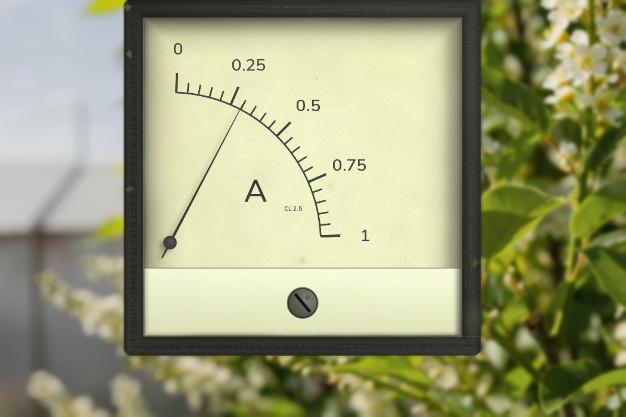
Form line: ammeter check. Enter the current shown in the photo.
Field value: 0.3 A
